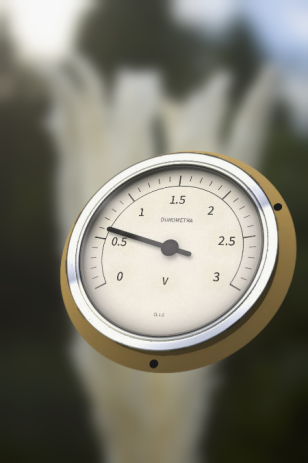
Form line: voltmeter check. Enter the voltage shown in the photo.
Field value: 0.6 V
